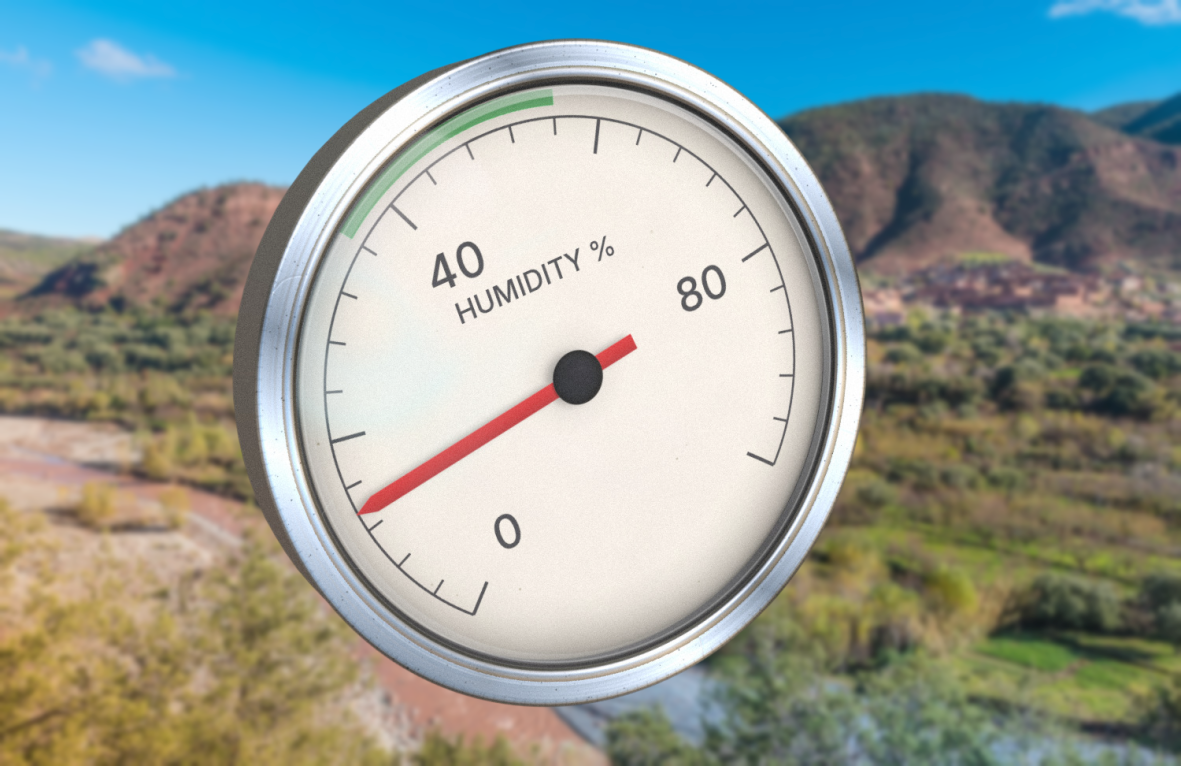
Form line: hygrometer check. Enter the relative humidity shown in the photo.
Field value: 14 %
